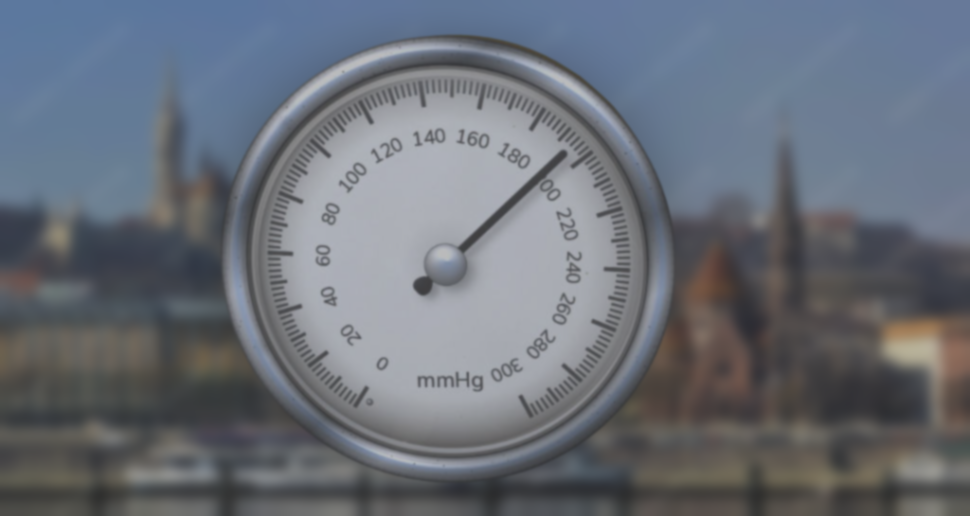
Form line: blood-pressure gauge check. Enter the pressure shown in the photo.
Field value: 194 mmHg
